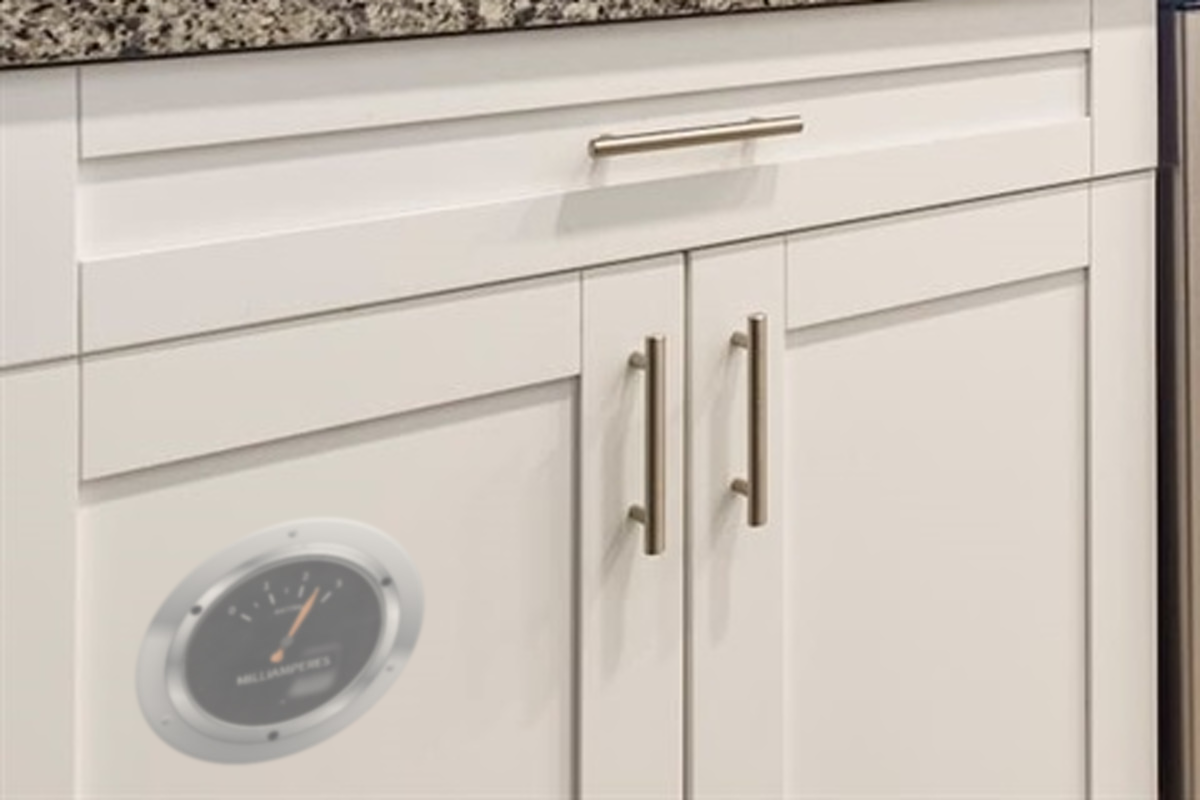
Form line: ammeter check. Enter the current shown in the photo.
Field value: 2.5 mA
